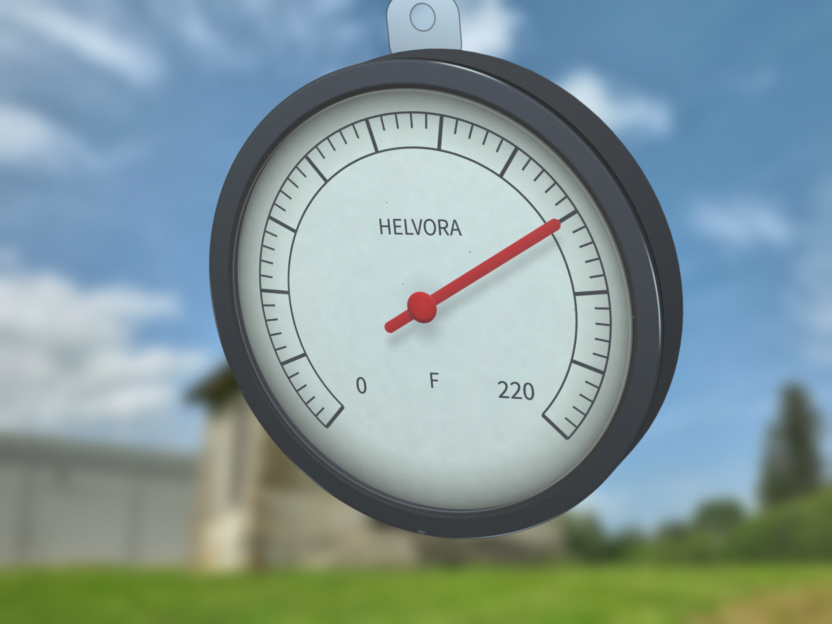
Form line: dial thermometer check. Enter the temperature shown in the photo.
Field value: 160 °F
